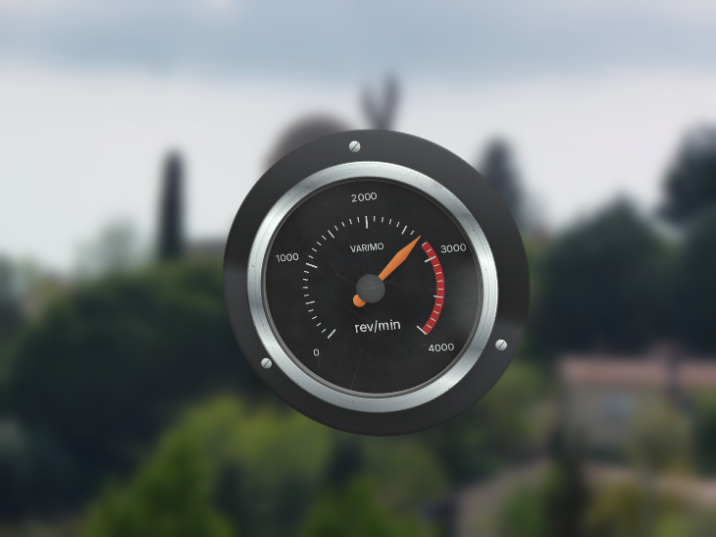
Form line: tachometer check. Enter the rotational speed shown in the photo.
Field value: 2700 rpm
